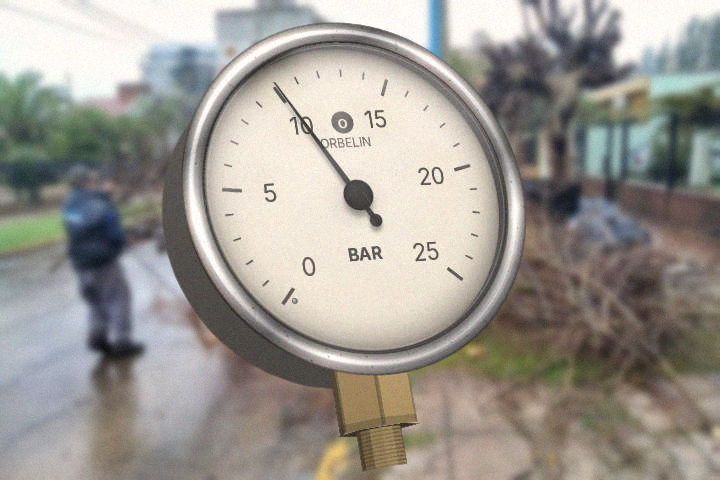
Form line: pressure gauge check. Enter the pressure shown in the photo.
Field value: 10 bar
